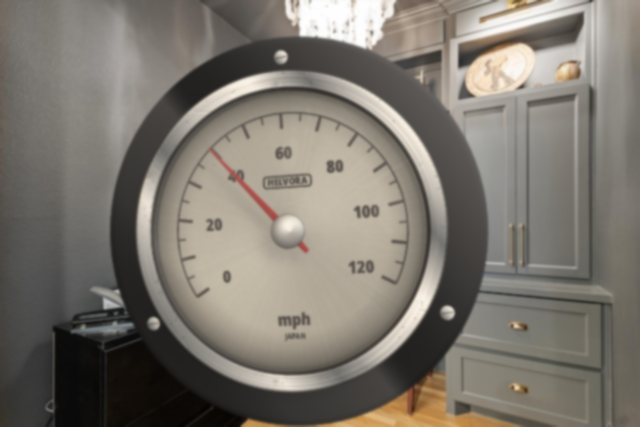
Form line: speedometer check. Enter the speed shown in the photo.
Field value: 40 mph
